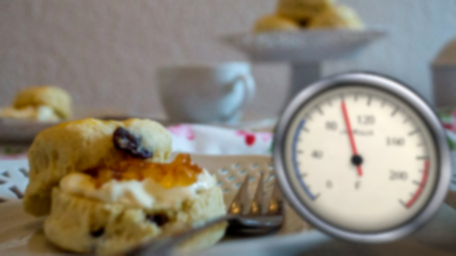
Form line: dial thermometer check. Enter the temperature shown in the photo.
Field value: 100 °F
